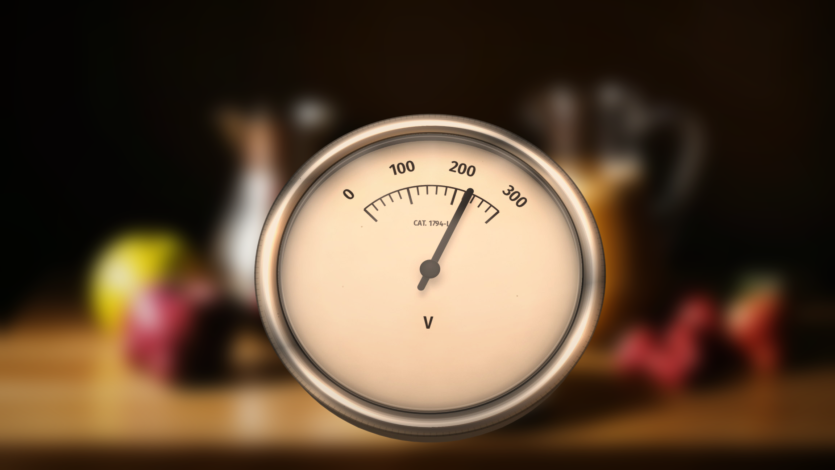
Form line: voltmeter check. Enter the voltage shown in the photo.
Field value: 230 V
